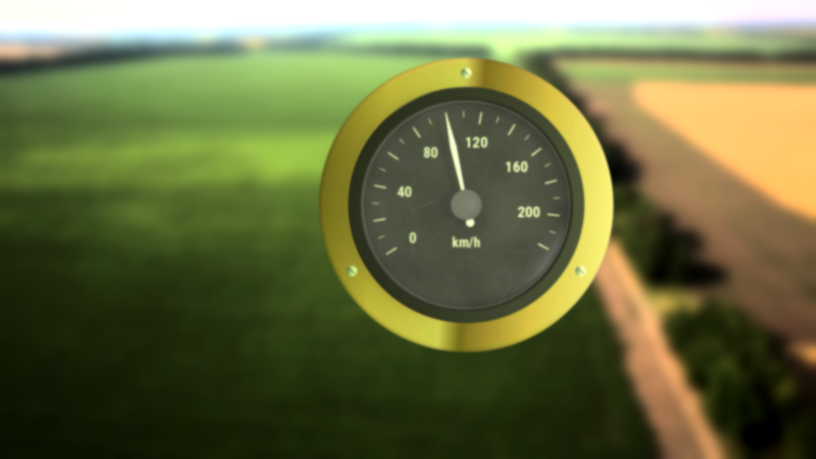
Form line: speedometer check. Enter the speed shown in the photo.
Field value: 100 km/h
